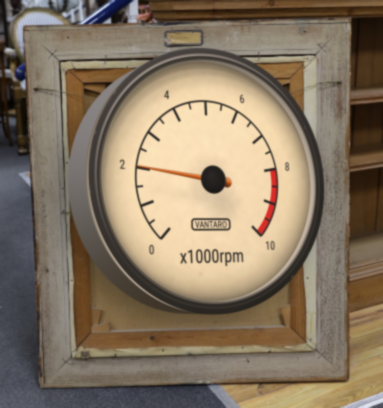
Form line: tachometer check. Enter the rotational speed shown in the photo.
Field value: 2000 rpm
